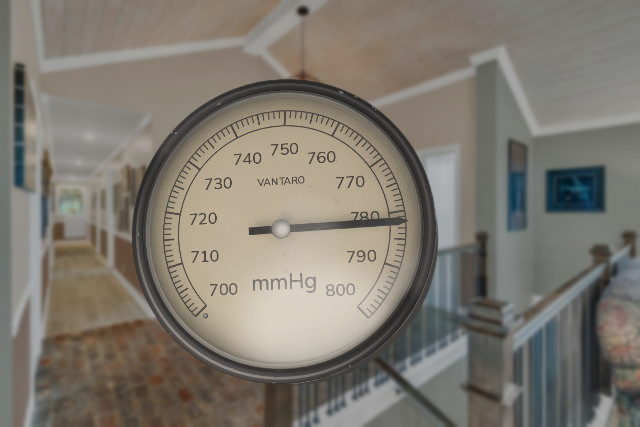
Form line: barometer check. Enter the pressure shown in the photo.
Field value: 782 mmHg
